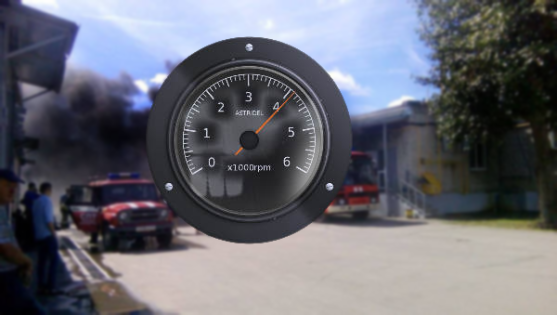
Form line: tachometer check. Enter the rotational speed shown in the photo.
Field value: 4100 rpm
